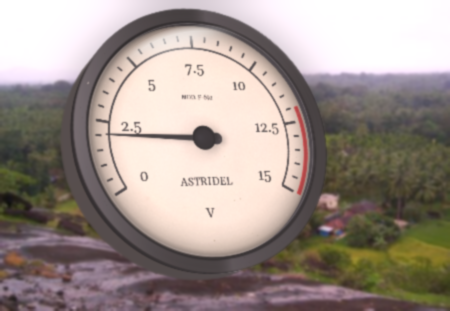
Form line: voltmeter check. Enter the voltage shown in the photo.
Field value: 2 V
